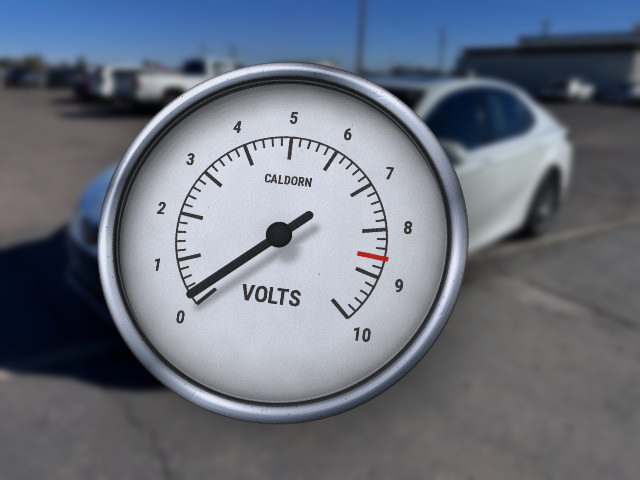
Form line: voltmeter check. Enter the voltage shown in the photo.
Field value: 0.2 V
